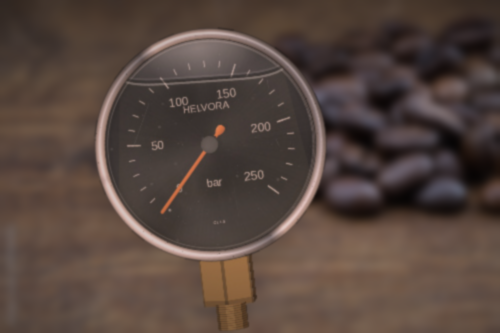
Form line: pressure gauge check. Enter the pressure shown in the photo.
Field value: 0 bar
